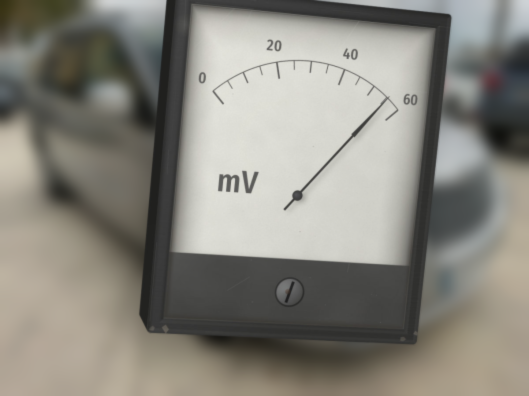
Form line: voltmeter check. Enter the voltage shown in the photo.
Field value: 55 mV
